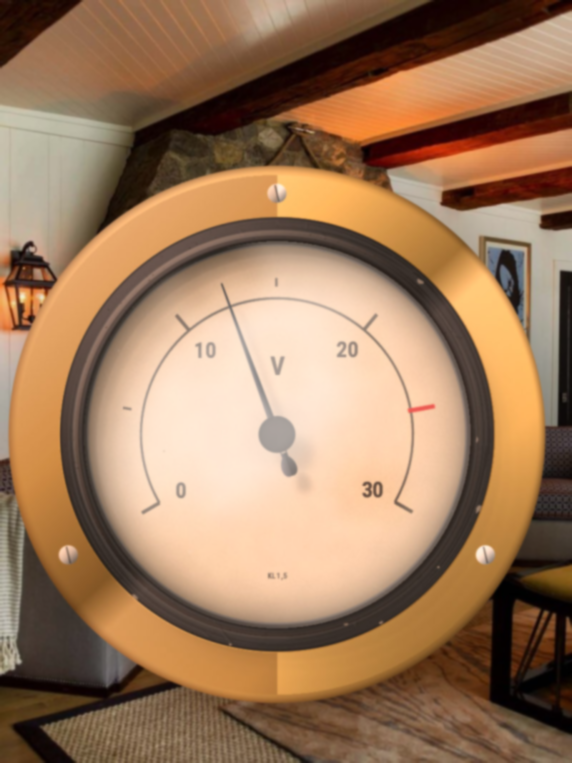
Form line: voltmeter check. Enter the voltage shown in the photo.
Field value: 12.5 V
